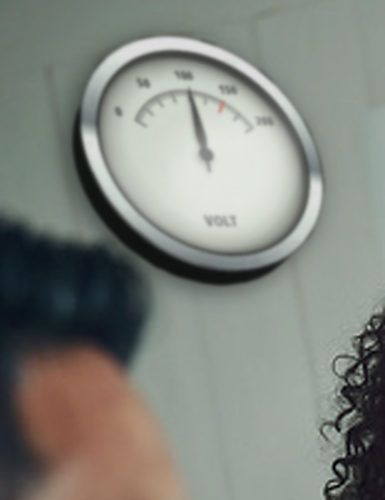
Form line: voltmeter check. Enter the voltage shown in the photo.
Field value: 100 V
